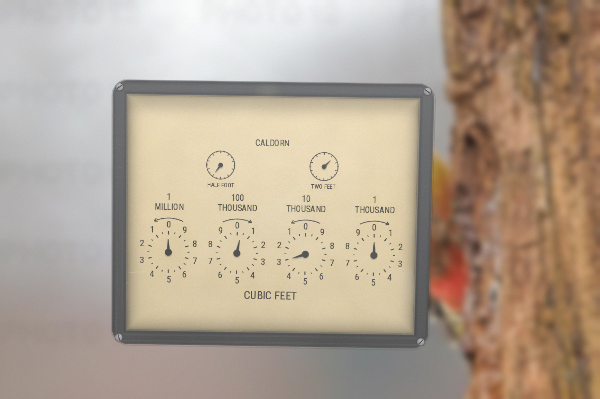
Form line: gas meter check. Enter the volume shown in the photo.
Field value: 3000 ft³
